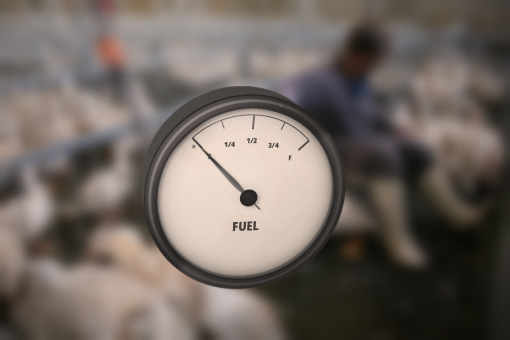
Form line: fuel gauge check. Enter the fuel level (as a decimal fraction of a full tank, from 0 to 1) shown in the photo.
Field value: 0
